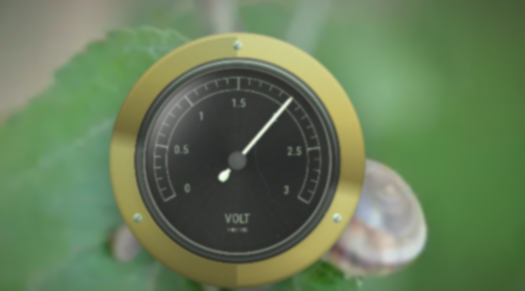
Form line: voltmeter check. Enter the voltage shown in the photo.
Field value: 2 V
